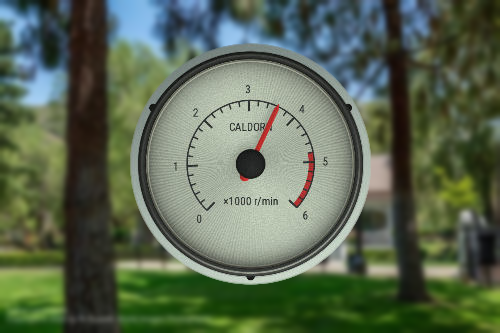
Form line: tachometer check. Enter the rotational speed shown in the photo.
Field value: 3600 rpm
